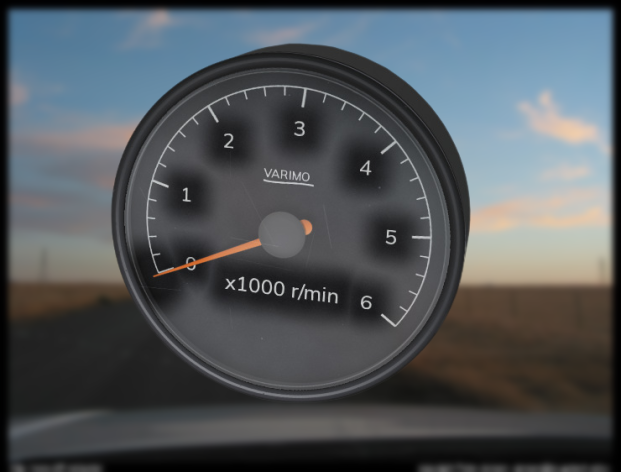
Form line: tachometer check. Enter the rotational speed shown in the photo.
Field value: 0 rpm
